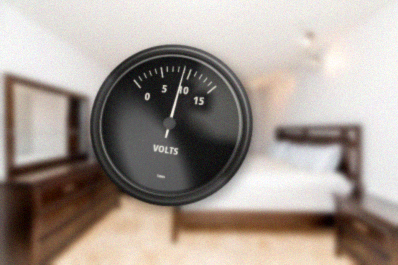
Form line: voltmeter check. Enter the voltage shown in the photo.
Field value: 9 V
